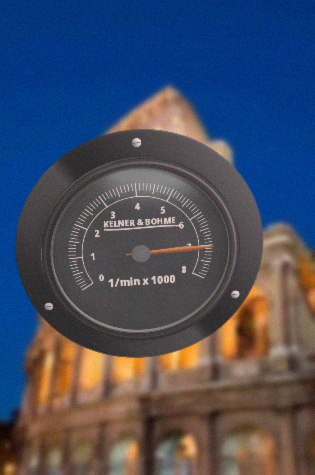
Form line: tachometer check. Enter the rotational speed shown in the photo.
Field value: 7000 rpm
